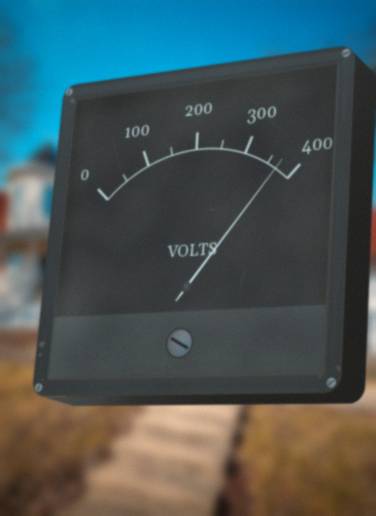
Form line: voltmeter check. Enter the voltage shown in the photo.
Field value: 375 V
